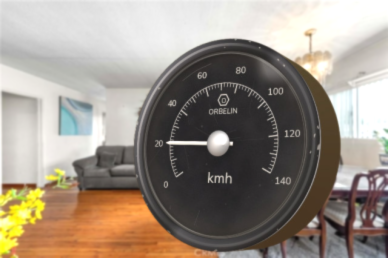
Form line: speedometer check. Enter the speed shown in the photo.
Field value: 20 km/h
